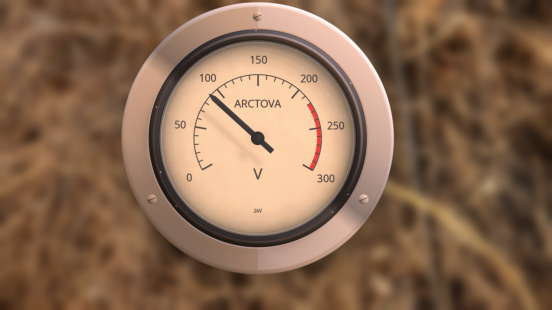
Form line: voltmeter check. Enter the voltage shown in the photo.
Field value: 90 V
